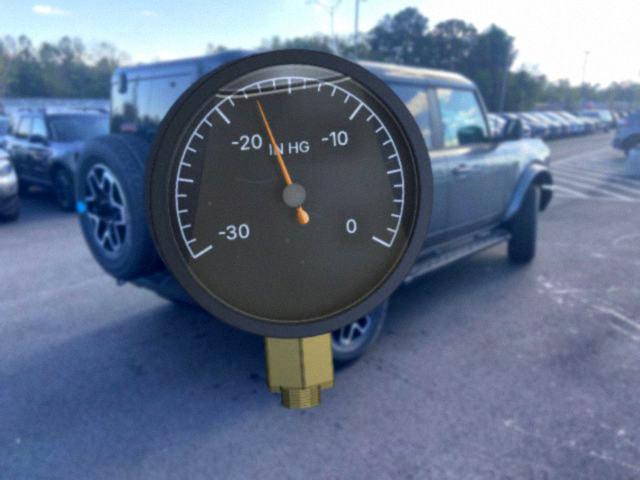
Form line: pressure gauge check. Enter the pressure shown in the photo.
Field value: -17.5 inHg
